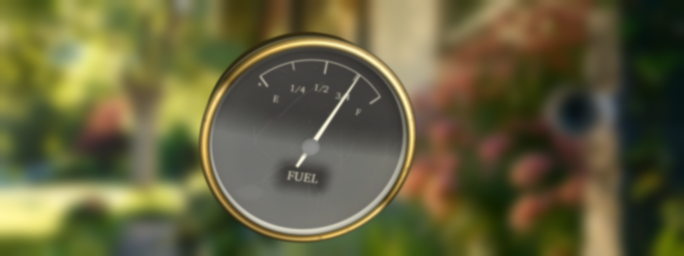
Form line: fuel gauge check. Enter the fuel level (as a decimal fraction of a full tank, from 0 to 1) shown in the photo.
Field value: 0.75
